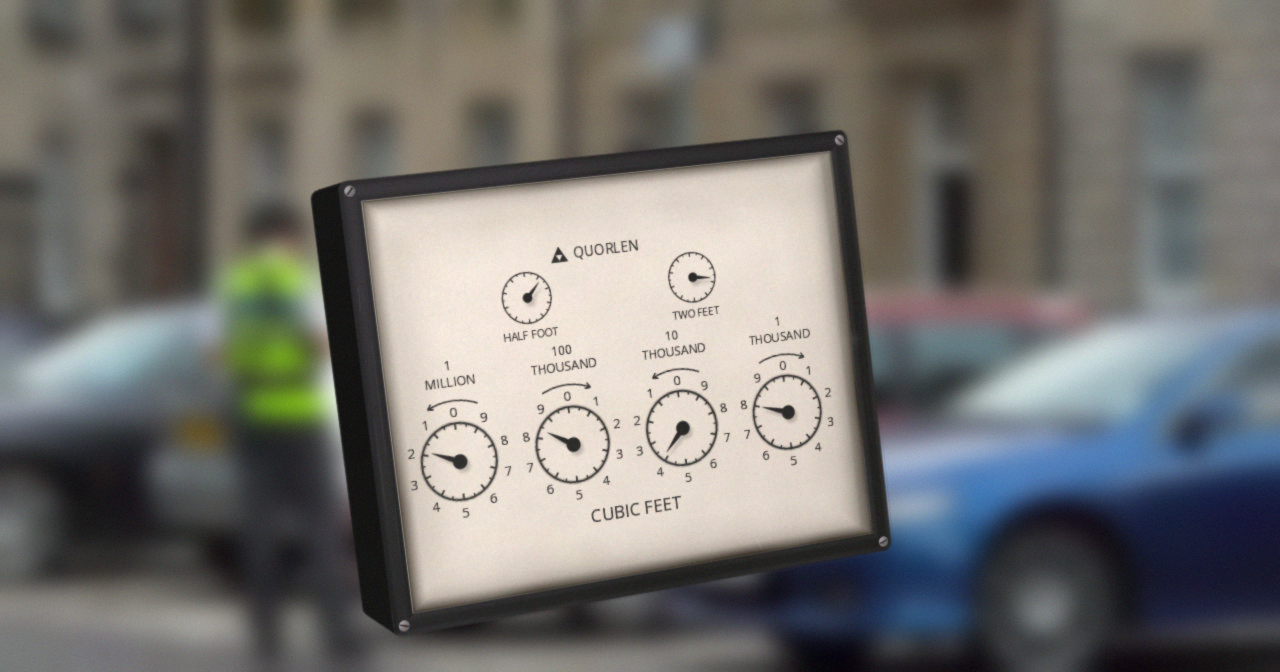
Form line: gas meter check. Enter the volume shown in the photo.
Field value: 183800 ft³
